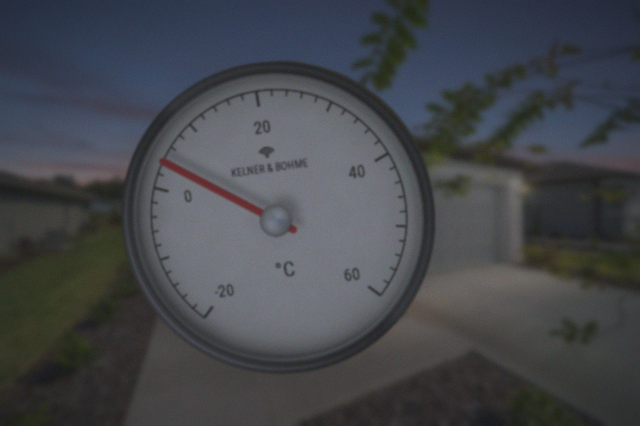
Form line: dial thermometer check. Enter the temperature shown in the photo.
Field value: 4 °C
